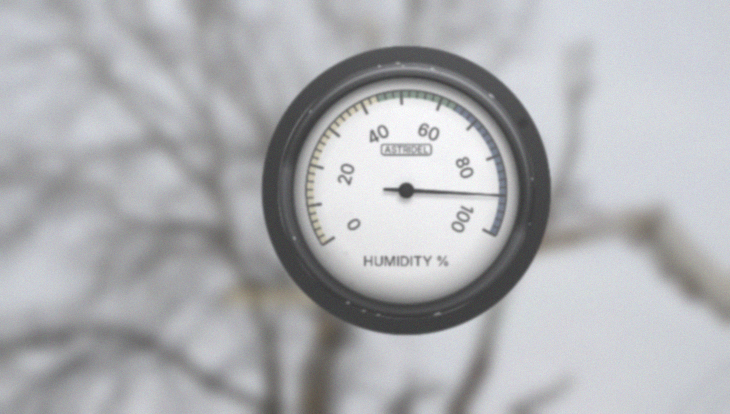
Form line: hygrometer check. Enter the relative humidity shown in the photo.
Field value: 90 %
